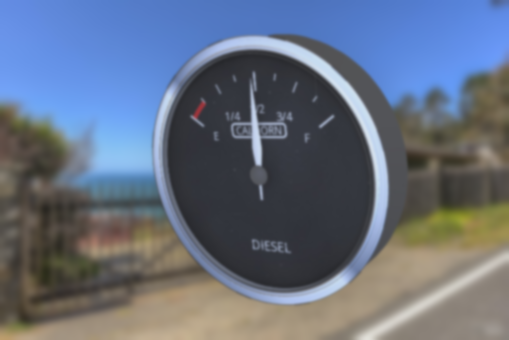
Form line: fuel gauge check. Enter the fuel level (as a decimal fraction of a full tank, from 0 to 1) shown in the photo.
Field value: 0.5
